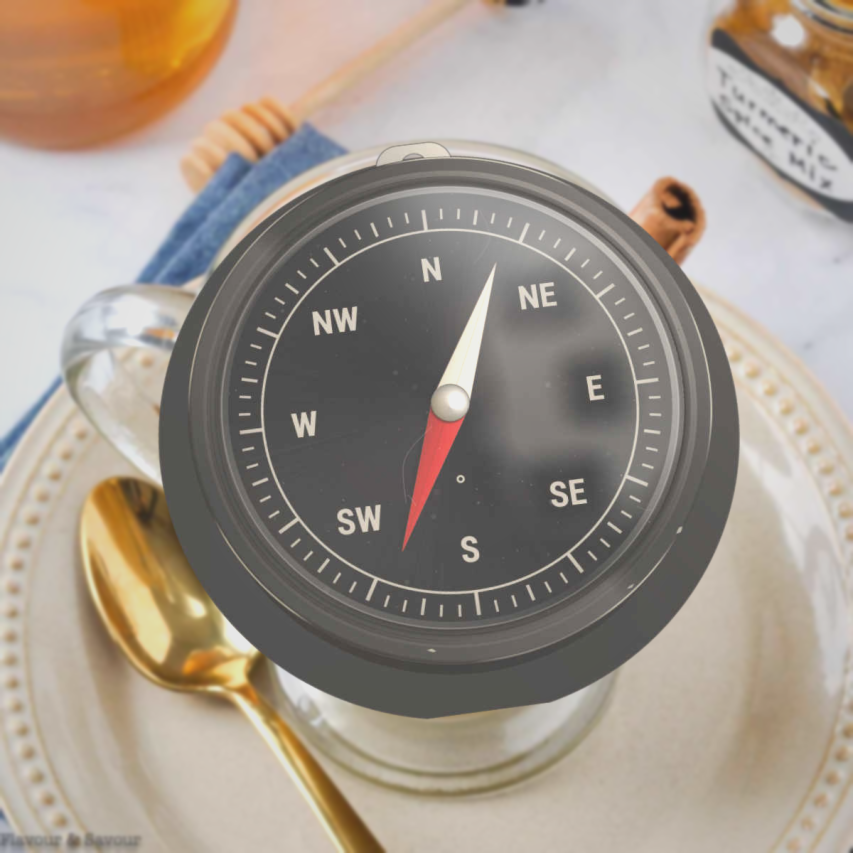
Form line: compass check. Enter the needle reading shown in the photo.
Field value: 205 °
